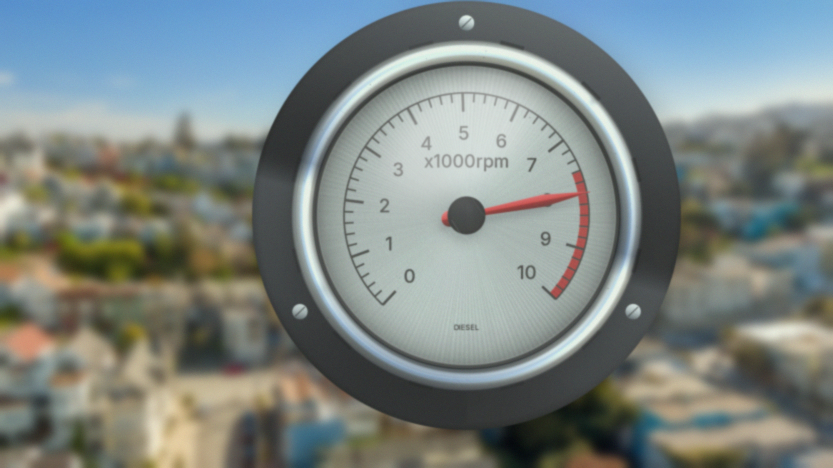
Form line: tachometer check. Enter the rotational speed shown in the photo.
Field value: 8000 rpm
